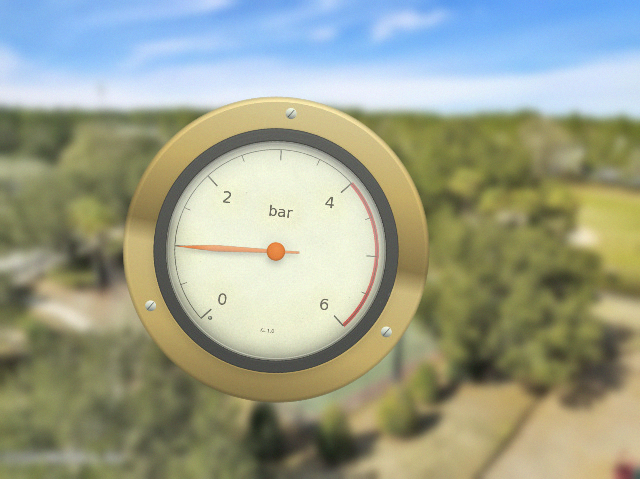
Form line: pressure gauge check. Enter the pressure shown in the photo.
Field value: 1 bar
